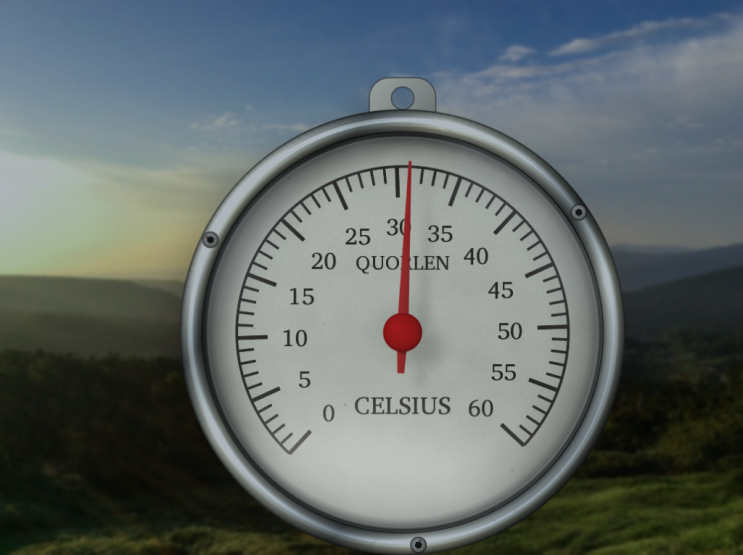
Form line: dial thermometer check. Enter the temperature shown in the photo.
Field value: 31 °C
